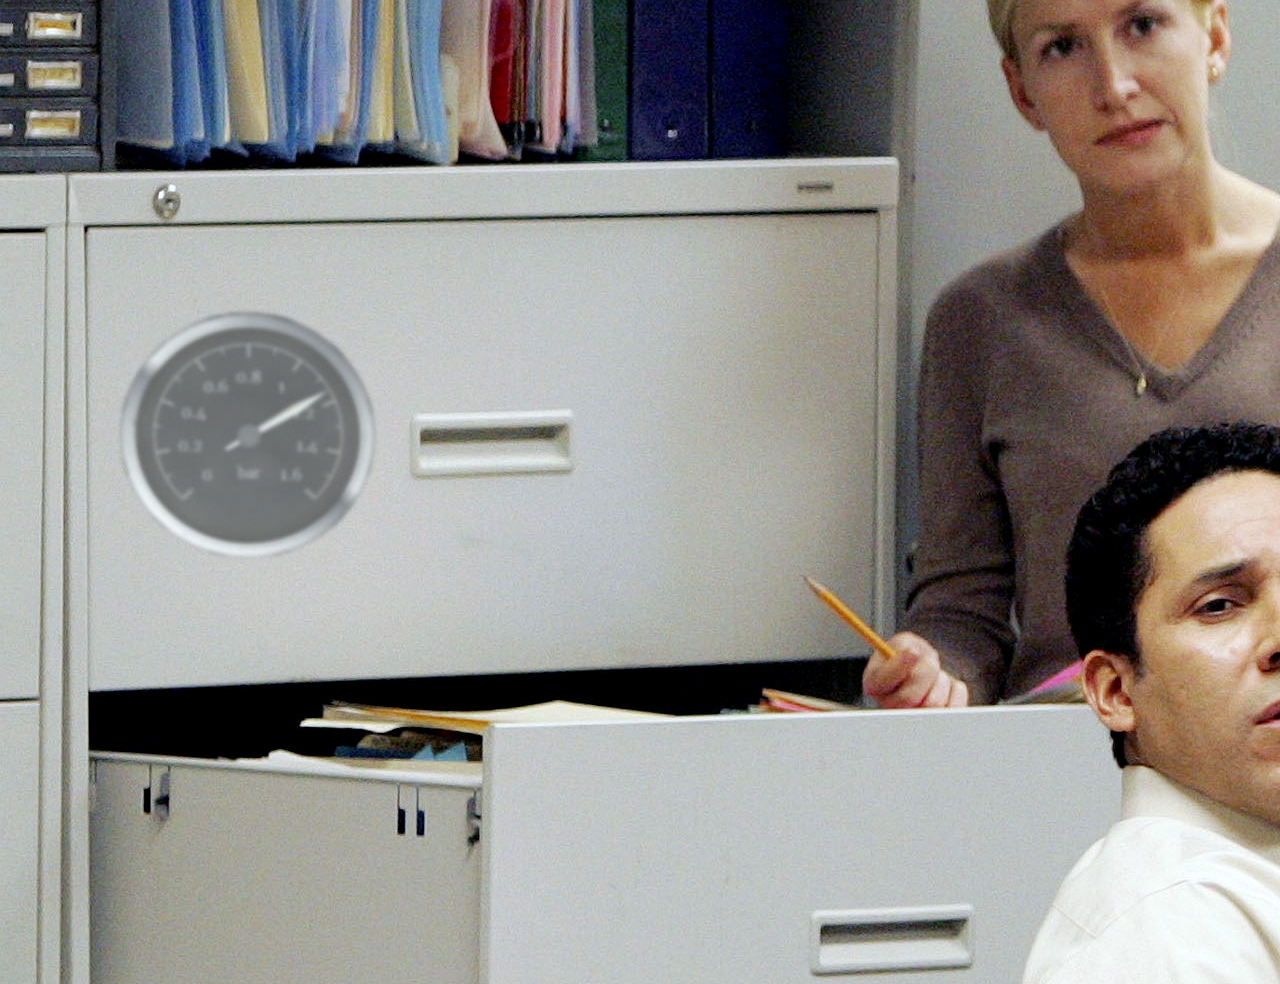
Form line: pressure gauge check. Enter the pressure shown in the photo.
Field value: 1.15 bar
